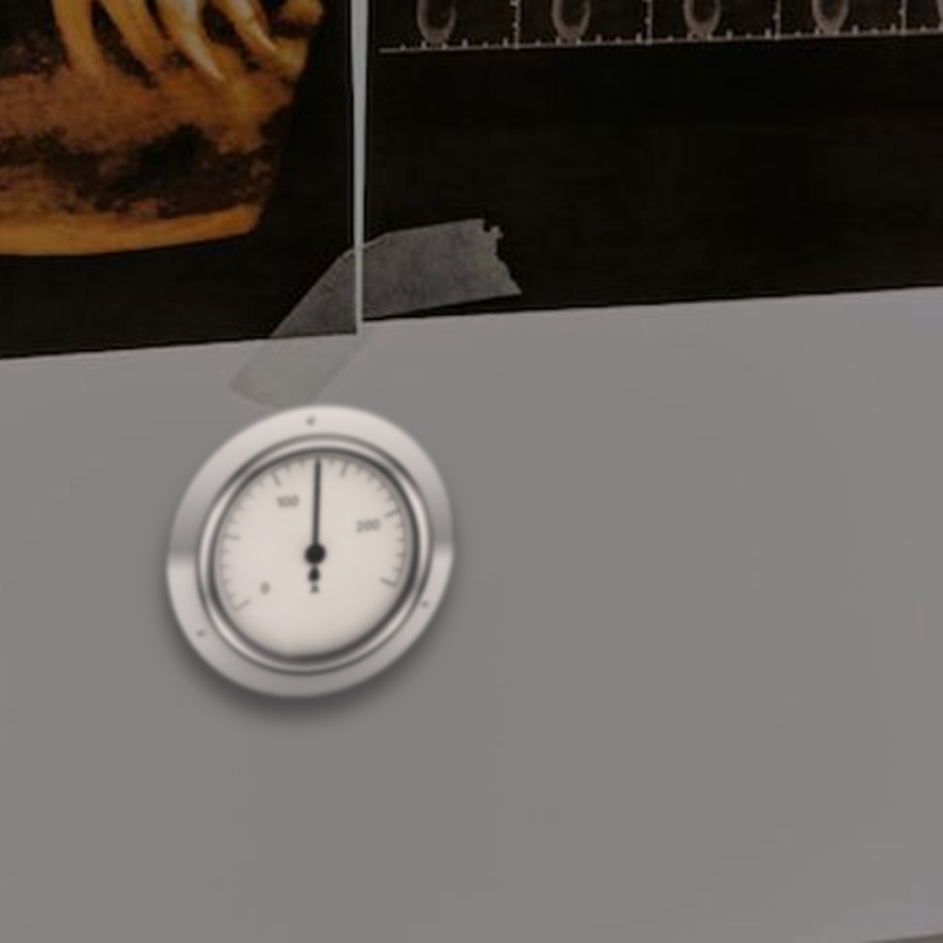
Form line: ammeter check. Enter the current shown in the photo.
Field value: 130 A
